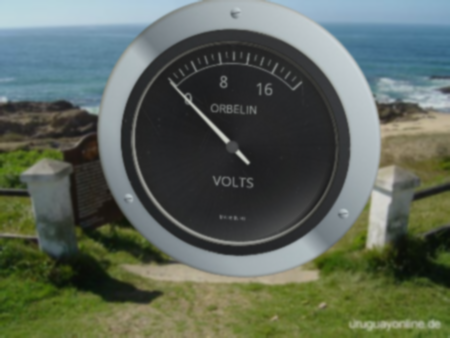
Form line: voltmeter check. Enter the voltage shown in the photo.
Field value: 0 V
